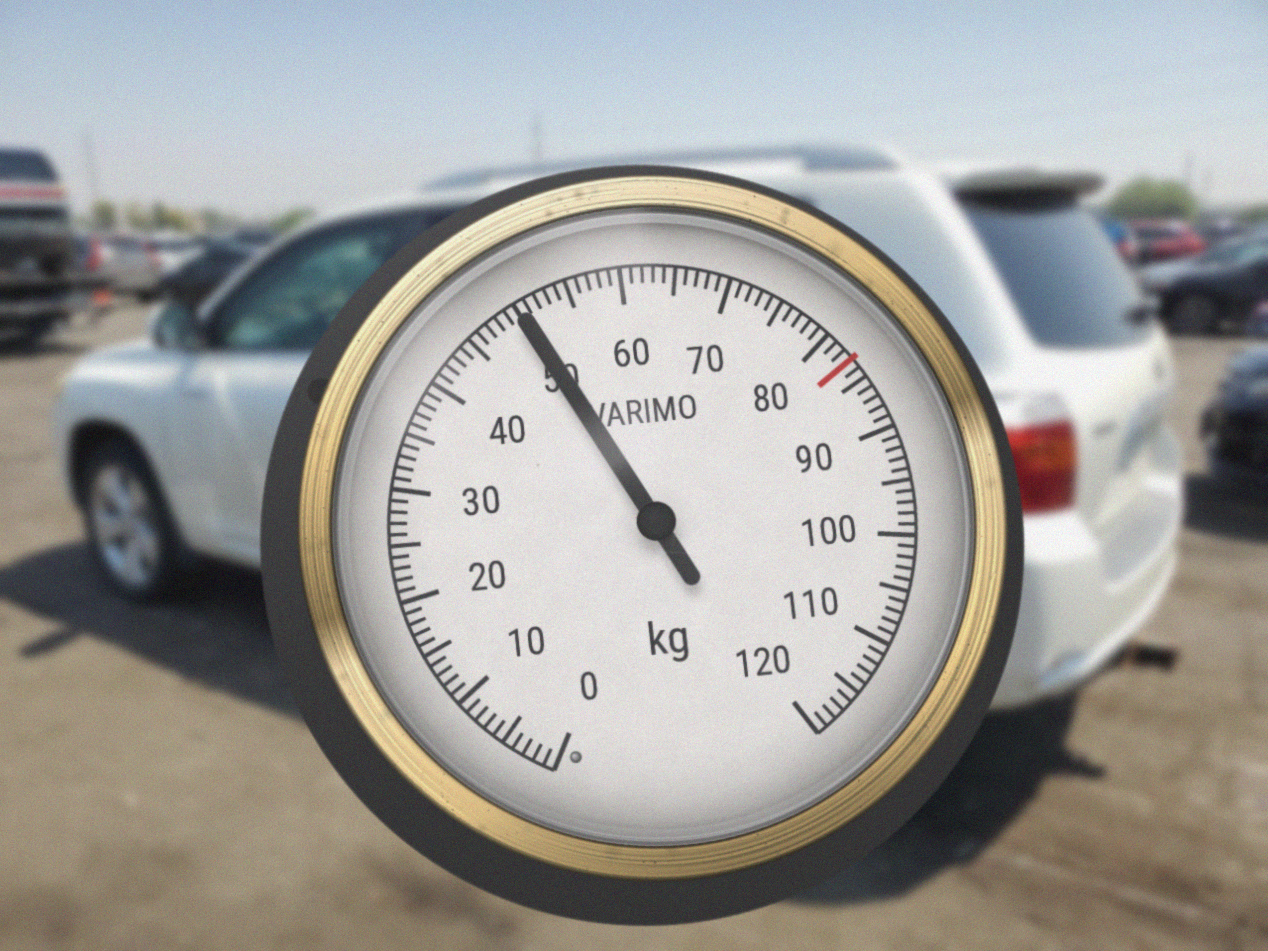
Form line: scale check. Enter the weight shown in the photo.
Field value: 50 kg
